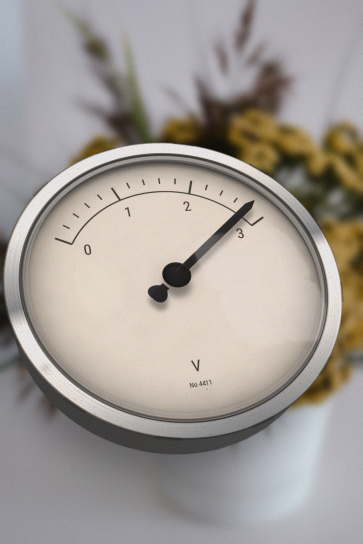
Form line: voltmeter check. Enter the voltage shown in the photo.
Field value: 2.8 V
